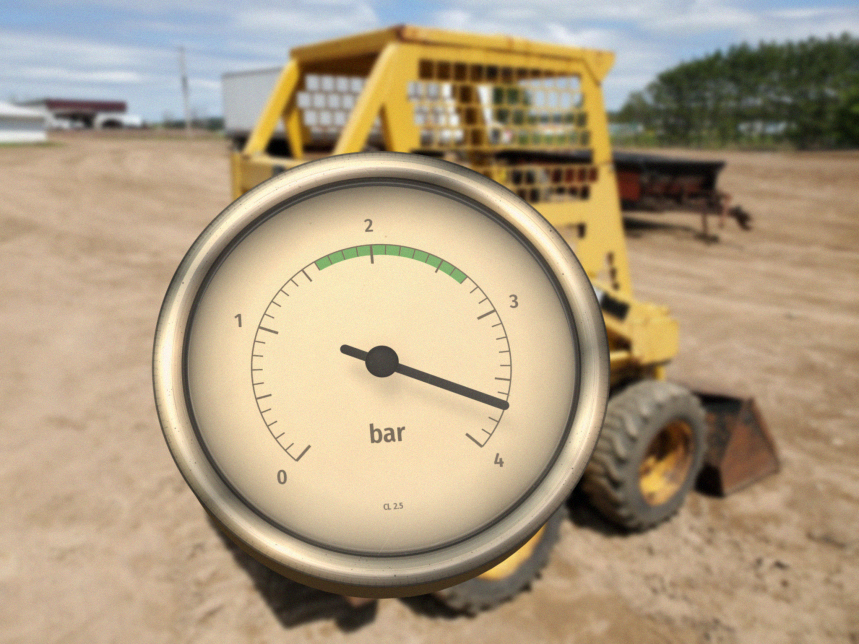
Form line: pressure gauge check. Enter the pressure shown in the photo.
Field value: 3.7 bar
